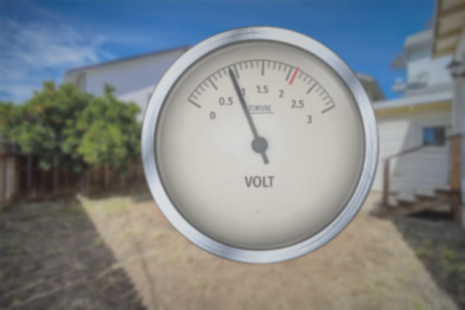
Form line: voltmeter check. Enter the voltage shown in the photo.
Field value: 0.9 V
